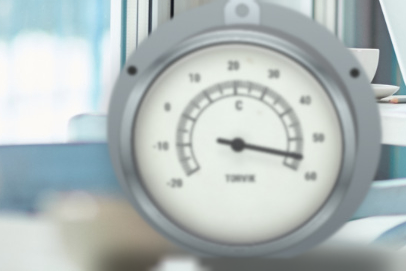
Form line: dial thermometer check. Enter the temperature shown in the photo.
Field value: 55 °C
